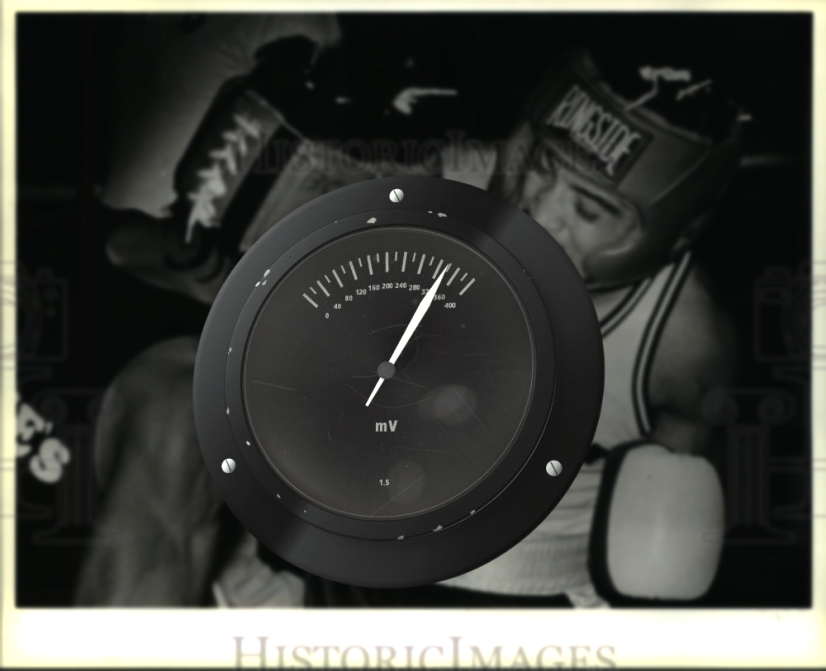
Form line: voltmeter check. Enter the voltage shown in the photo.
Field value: 340 mV
